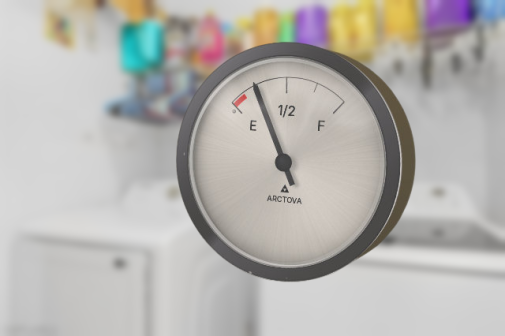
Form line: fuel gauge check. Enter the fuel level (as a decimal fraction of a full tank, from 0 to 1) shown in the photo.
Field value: 0.25
